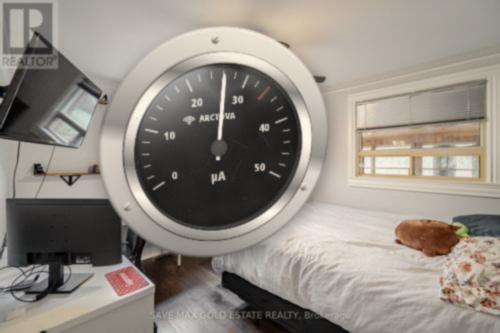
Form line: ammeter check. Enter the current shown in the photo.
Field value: 26 µA
